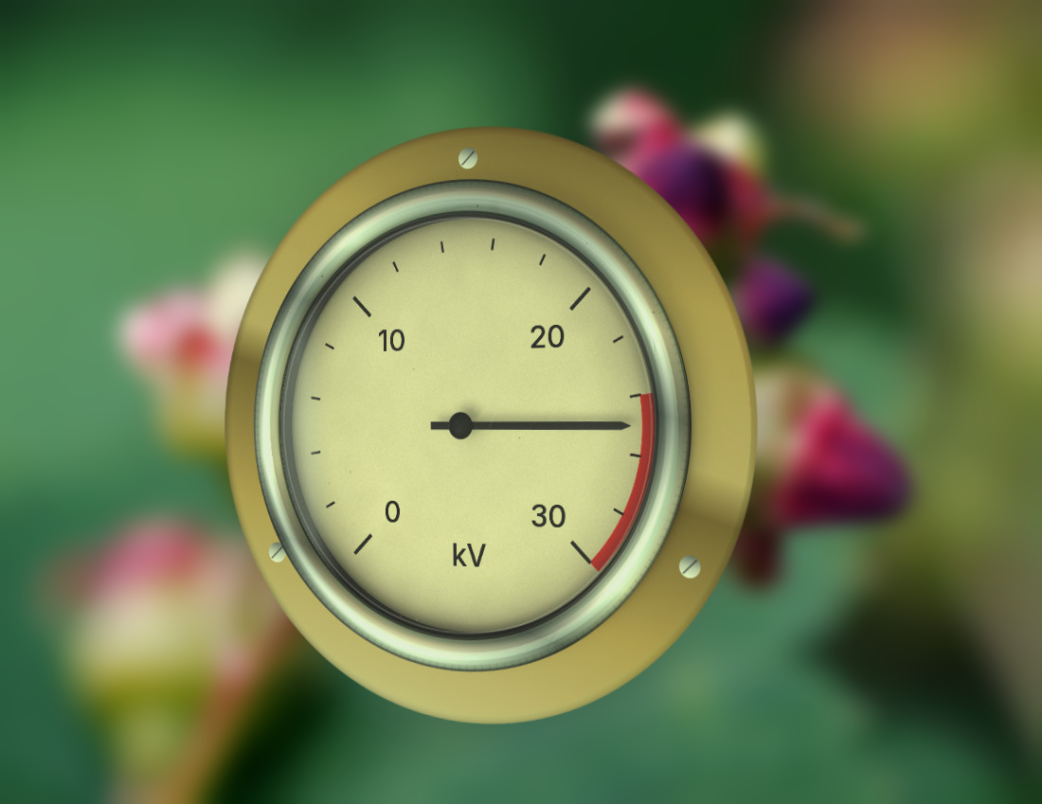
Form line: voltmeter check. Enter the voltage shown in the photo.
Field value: 25 kV
